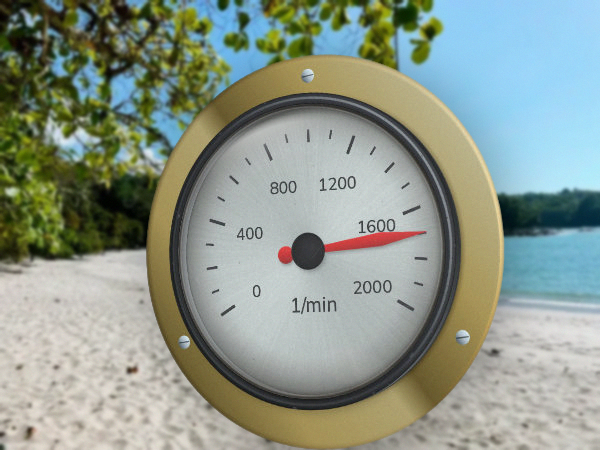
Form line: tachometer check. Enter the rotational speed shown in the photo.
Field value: 1700 rpm
